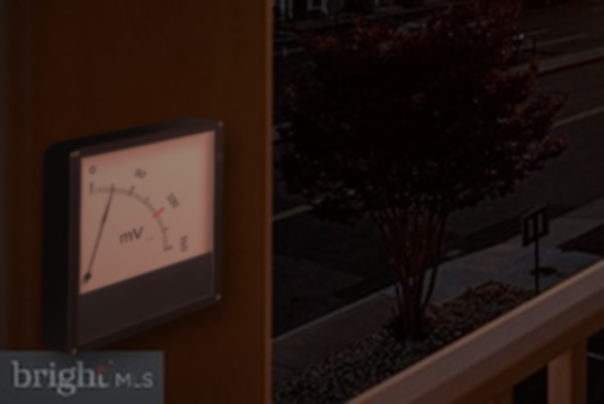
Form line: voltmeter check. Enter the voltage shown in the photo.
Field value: 25 mV
